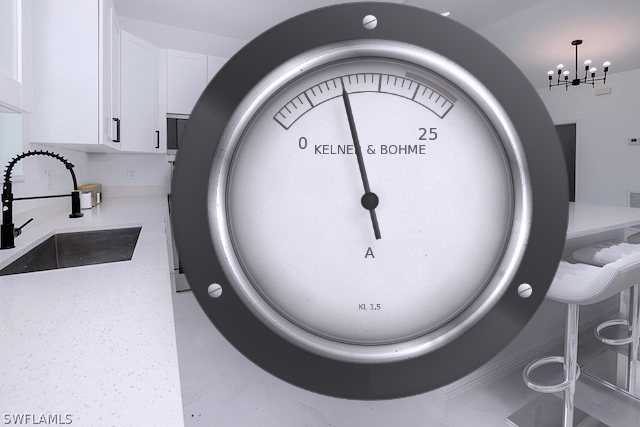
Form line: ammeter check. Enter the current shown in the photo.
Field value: 10 A
